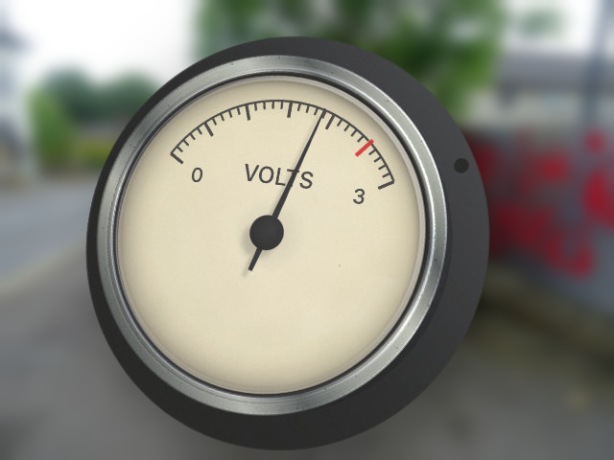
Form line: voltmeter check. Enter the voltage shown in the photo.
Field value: 1.9 V
